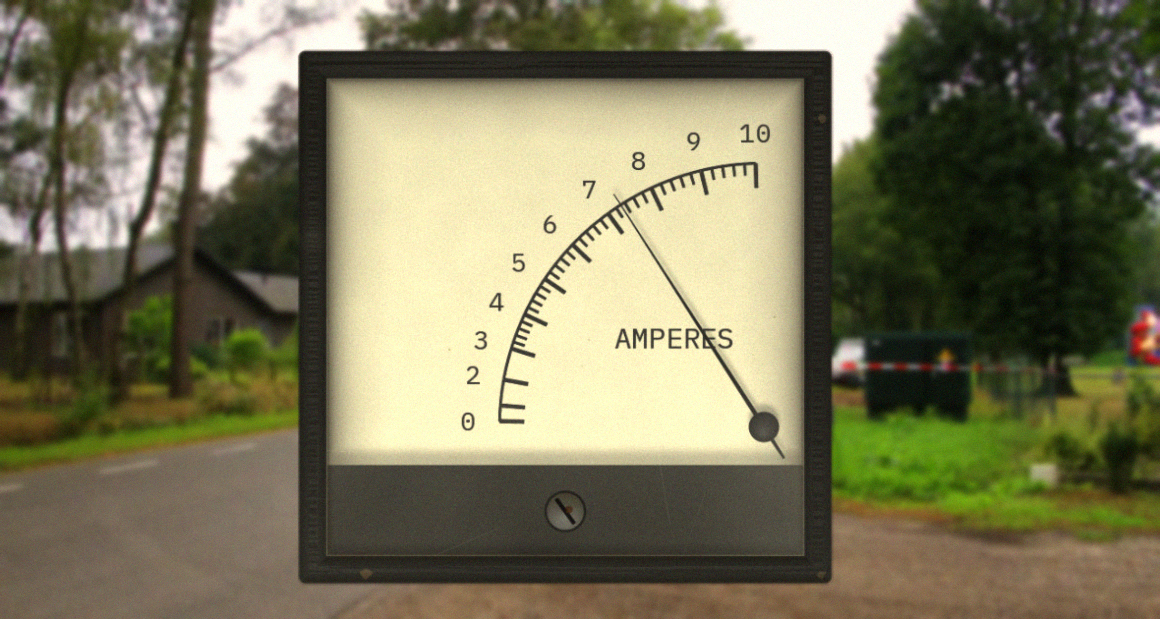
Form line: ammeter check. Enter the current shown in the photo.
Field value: 7.3 A
